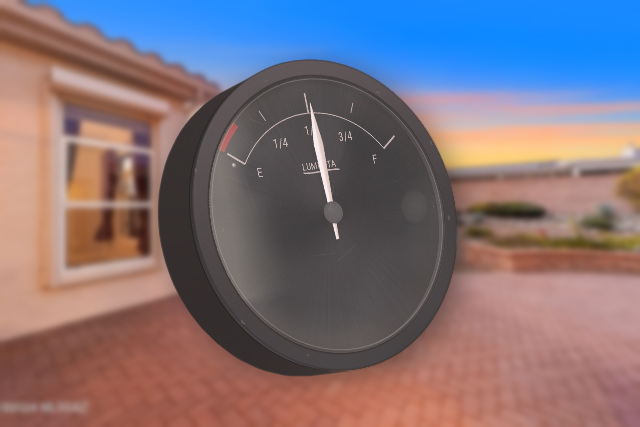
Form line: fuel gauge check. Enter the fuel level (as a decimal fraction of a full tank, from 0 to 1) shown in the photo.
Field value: 0.5
